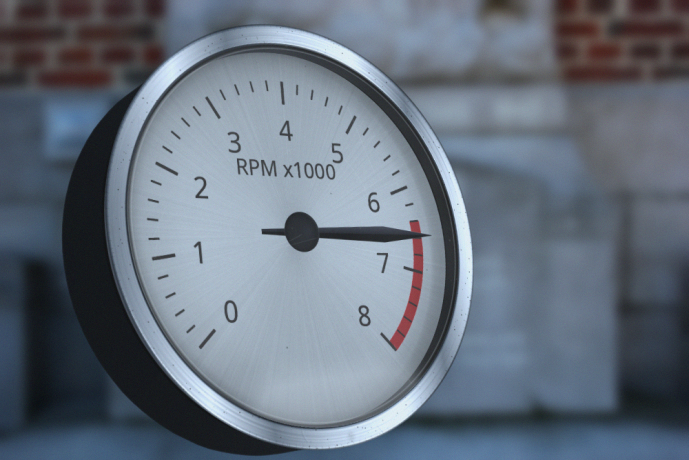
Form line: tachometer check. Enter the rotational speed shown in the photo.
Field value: 6600 rpm
